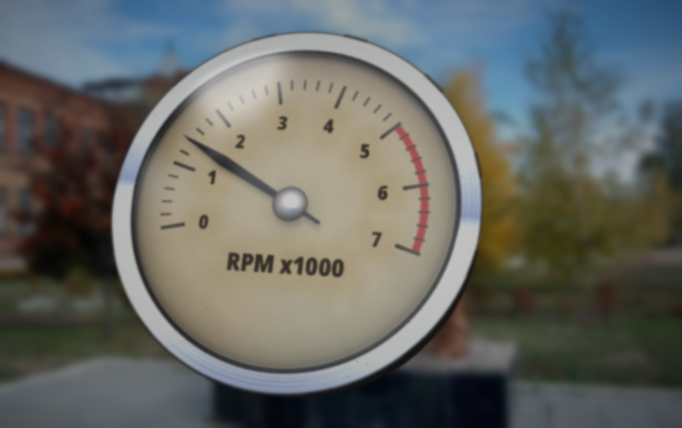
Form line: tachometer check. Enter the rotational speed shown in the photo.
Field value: 1400 rpm
